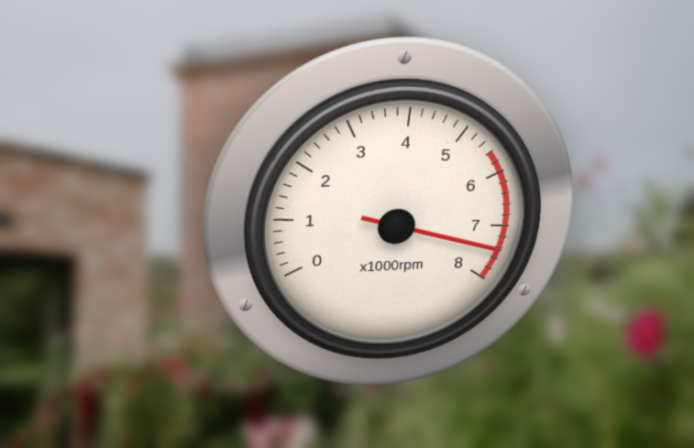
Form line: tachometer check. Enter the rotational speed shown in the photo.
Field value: 7400 rpm
